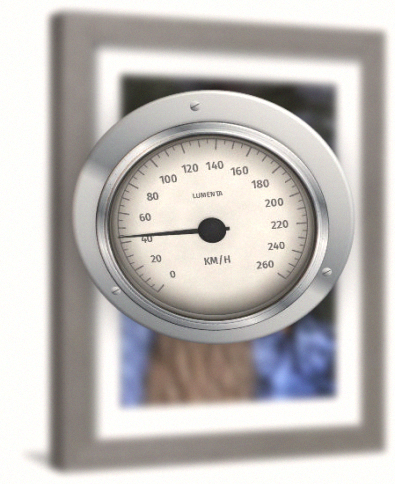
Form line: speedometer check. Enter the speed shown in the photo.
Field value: 45 km/h
